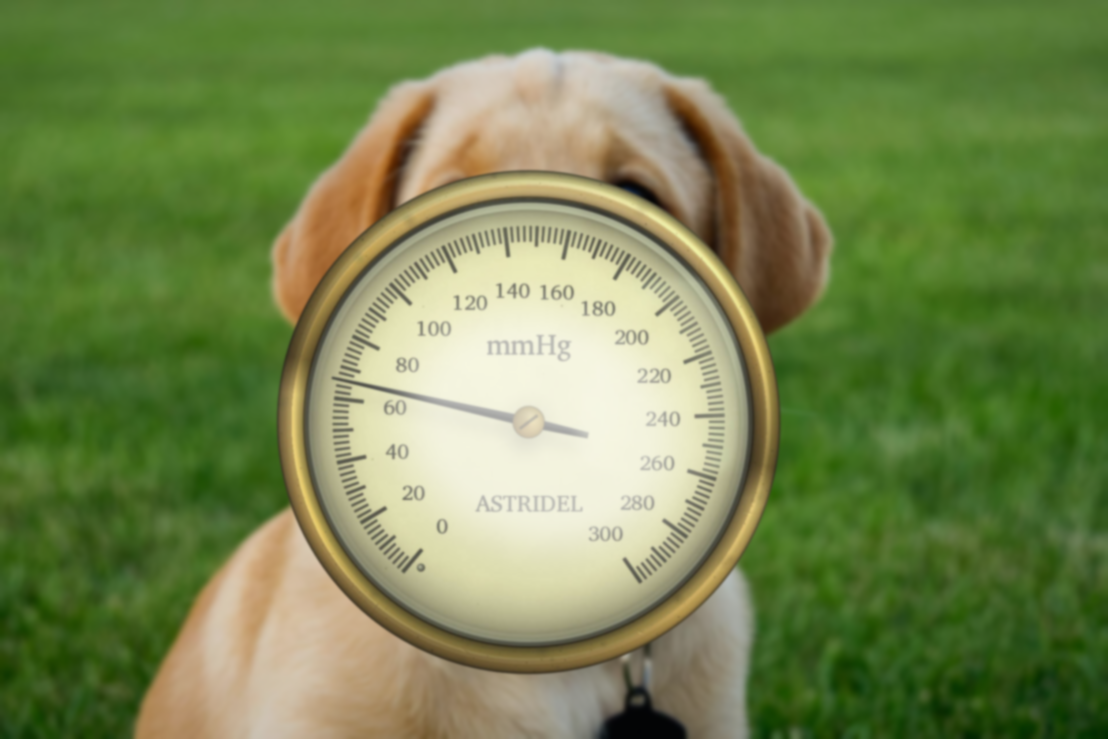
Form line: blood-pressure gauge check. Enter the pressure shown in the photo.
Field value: 66 mmHg
